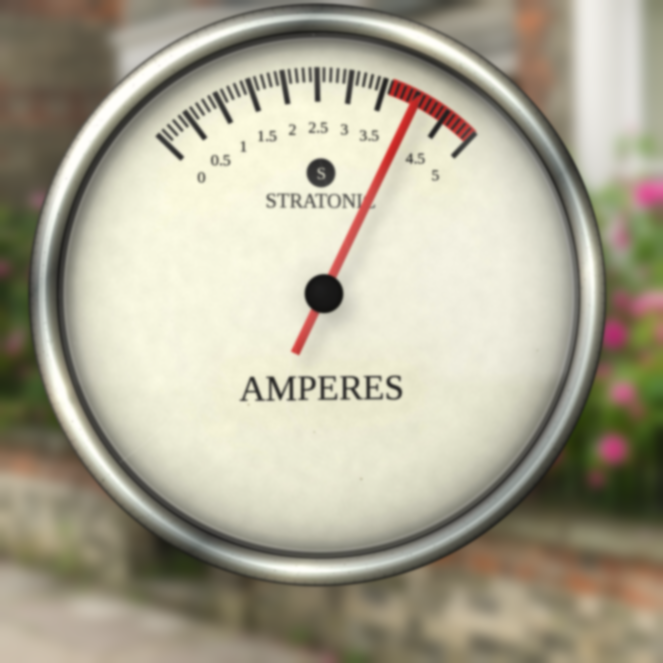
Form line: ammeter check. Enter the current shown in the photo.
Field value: 4 A
